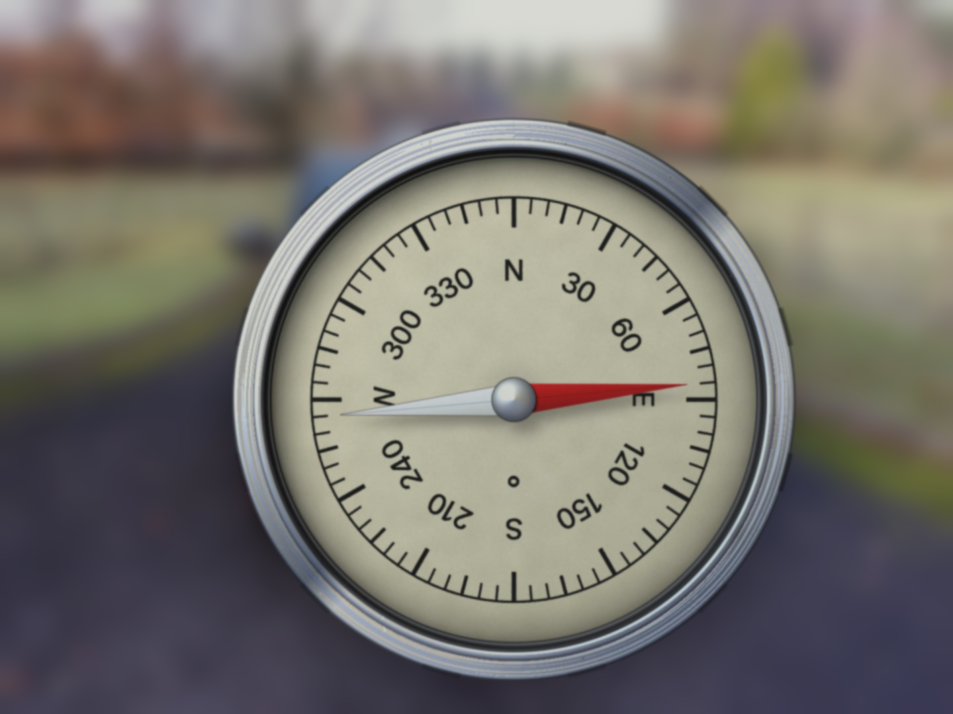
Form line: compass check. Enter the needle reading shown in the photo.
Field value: 85 °
